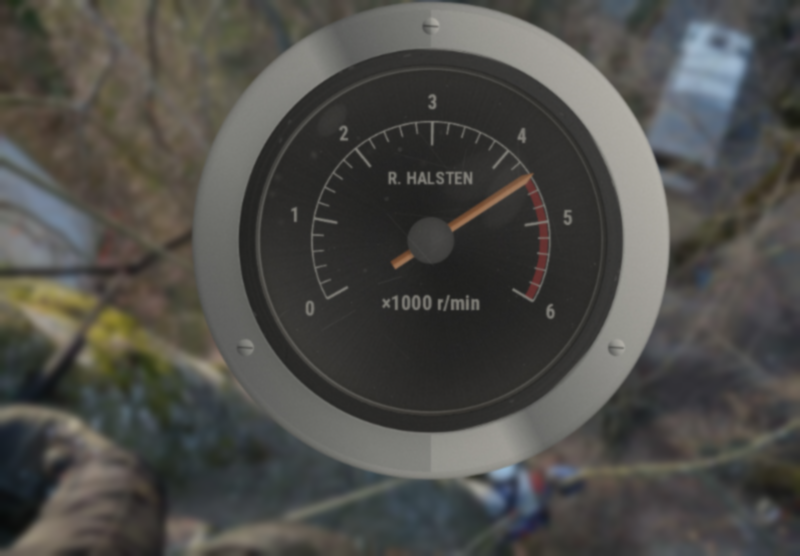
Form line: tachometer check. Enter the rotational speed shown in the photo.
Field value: 4400 rpm
